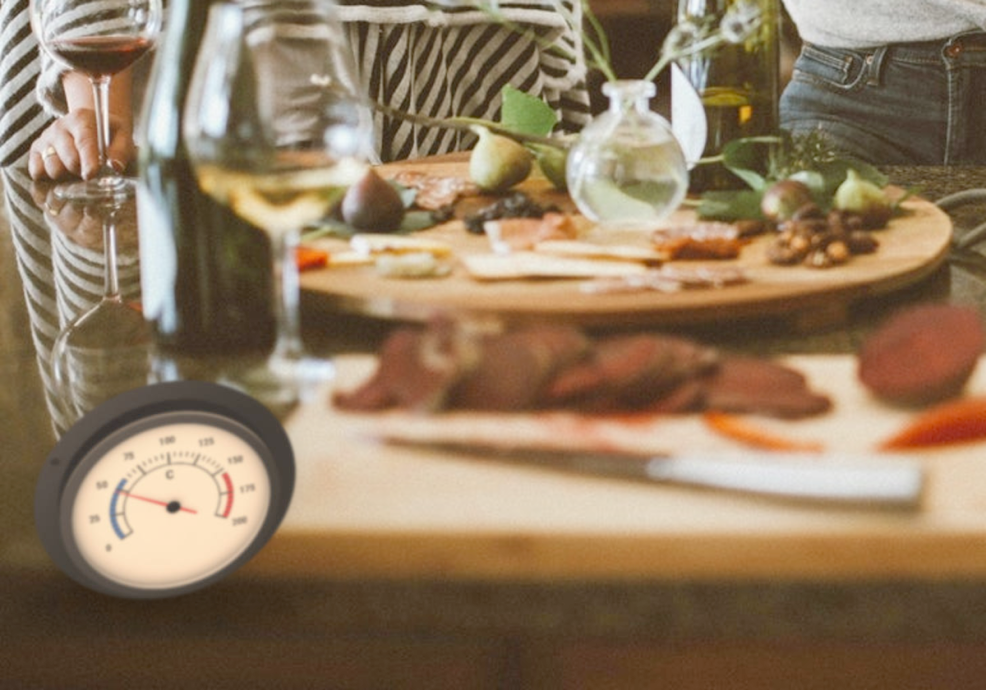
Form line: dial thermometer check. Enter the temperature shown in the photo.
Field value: 50 °C
